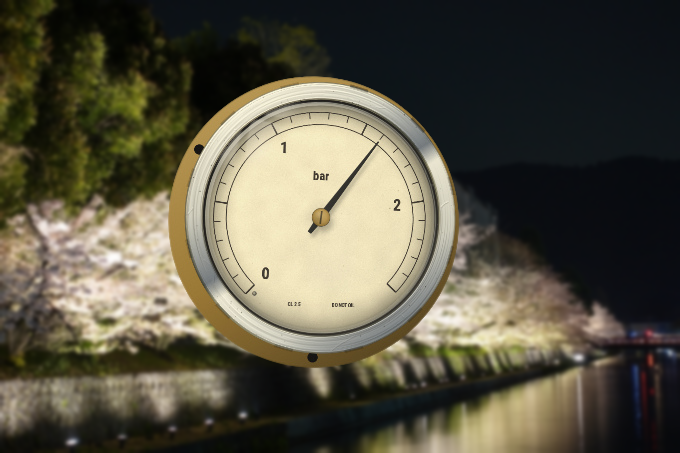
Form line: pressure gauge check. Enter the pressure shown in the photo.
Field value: 1.6 bar
